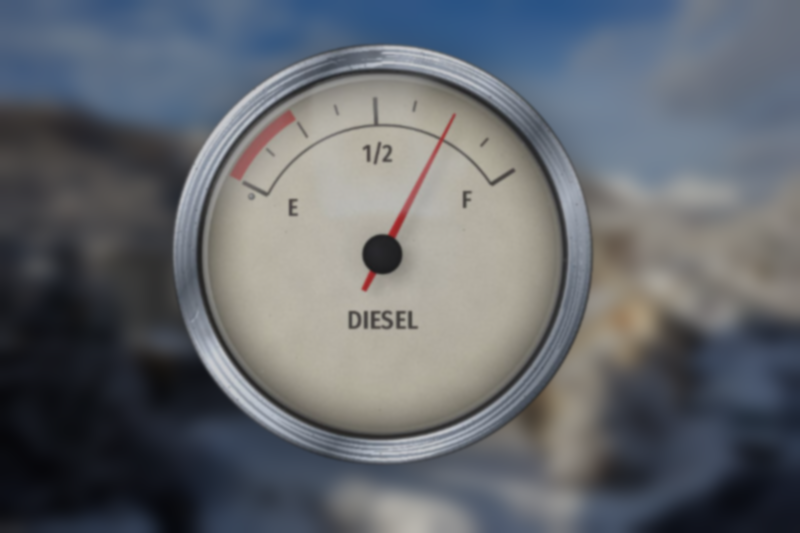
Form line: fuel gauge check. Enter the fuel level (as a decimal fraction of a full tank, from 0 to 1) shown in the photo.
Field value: 0.75
